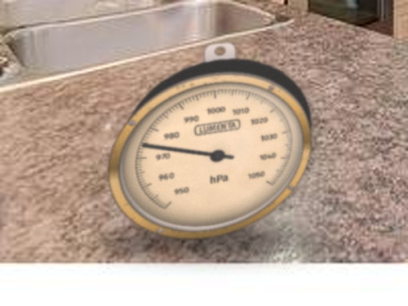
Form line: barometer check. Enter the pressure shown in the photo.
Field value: 975 hPa
